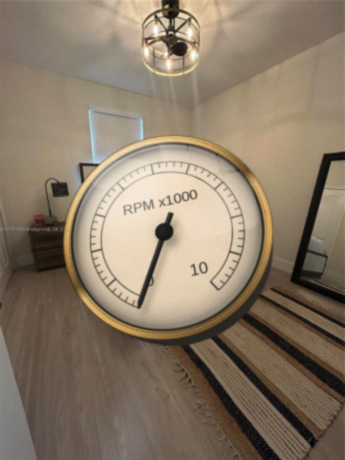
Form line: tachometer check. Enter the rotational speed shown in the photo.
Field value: 0 rpm
